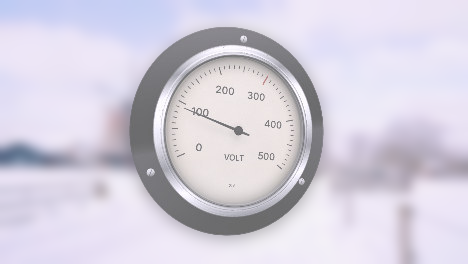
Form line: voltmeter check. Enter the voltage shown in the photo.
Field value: 90 V
